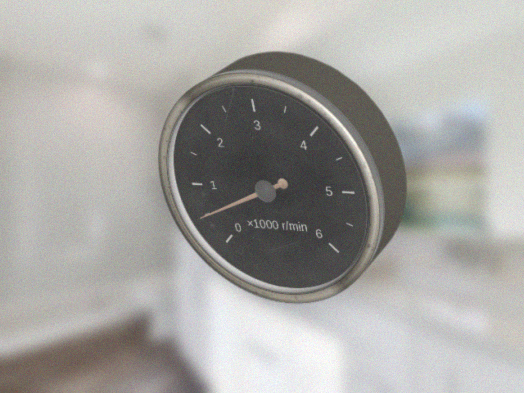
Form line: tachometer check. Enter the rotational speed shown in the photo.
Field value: 500 rpm
